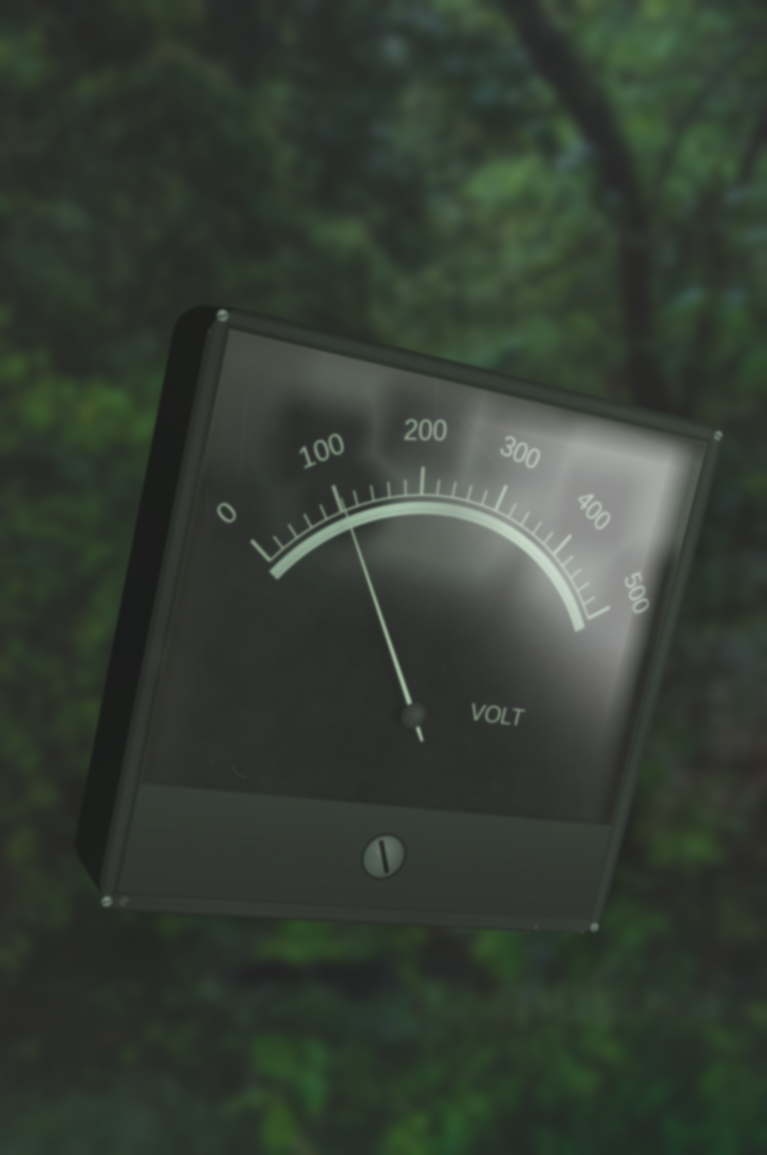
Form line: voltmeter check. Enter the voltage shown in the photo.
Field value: 100 V
